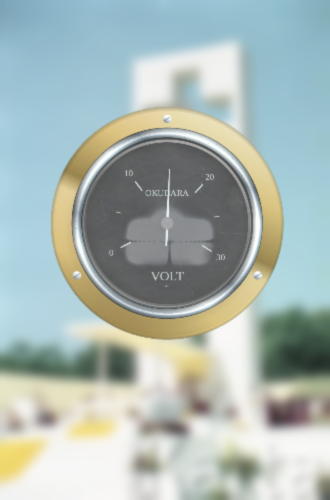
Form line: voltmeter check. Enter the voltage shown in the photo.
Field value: 15 V
